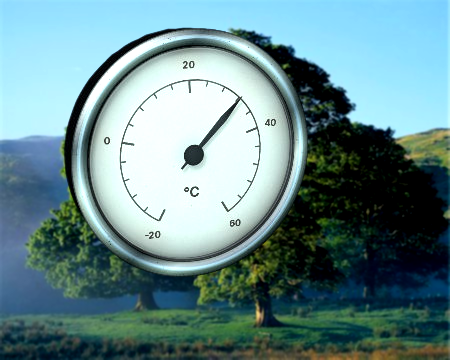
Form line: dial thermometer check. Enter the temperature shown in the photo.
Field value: 32 °C
